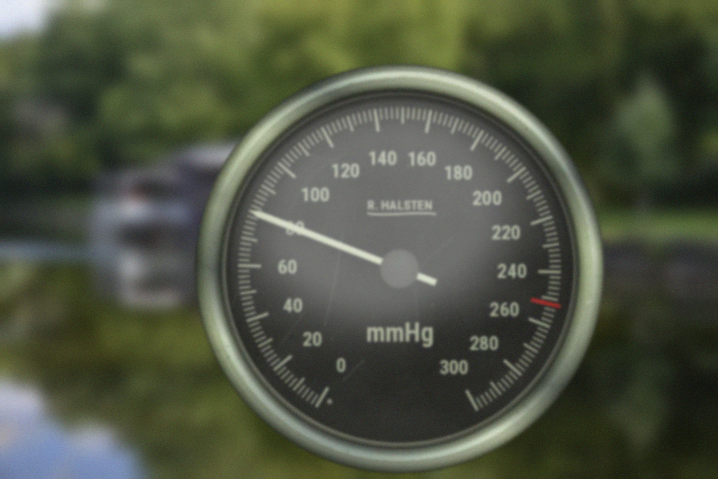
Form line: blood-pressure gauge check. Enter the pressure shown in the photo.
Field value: 80 mmHg
